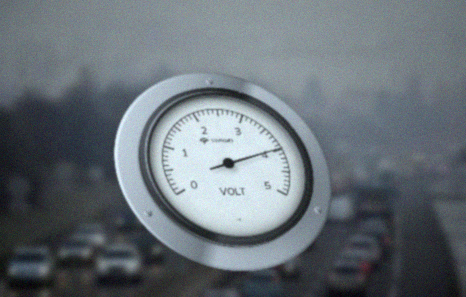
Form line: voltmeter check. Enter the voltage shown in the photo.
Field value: 4 V
